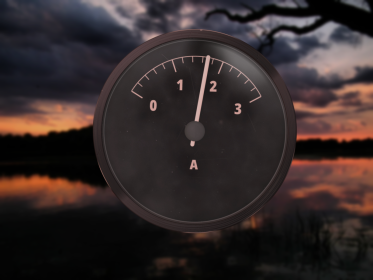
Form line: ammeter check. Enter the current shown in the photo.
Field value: 1.7 A
